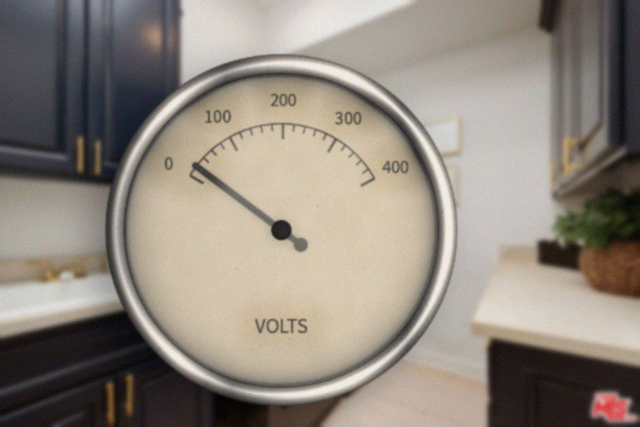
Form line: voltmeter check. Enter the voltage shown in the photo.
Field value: 20 V
